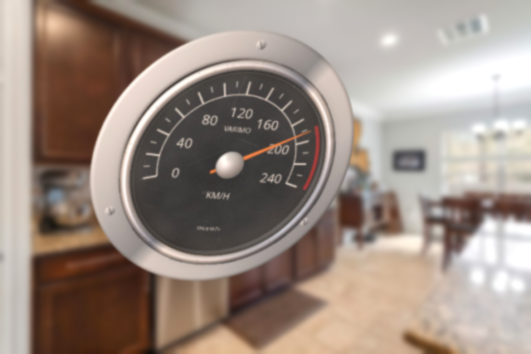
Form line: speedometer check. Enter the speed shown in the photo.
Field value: 190 km/h
